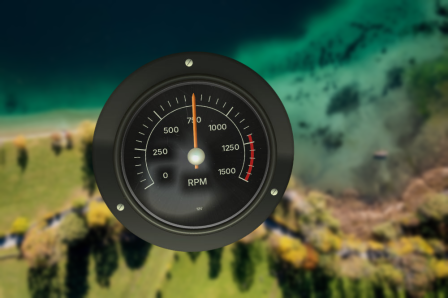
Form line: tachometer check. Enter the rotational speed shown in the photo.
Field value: 750 rpm
